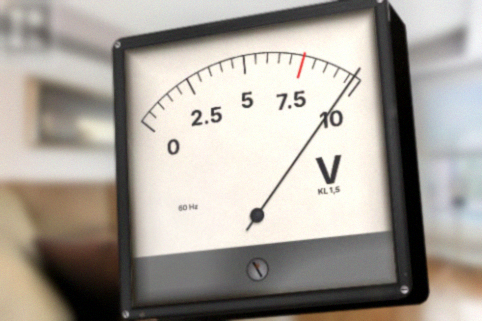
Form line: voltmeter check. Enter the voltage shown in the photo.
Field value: 9.75 V
